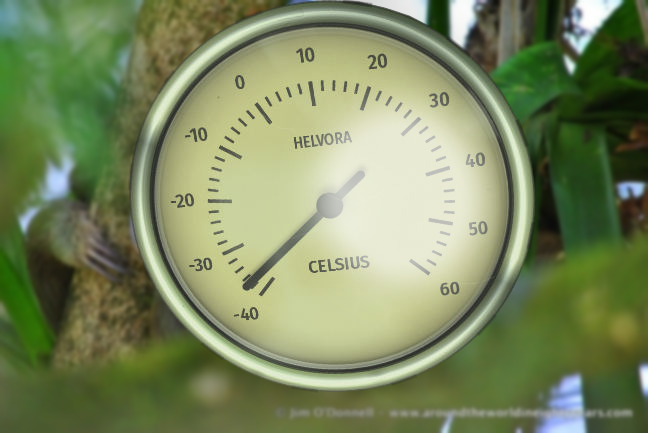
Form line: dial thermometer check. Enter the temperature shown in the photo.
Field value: -37 °C
